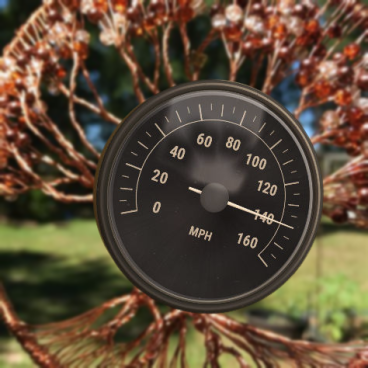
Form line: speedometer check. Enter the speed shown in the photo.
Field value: 140 mph
